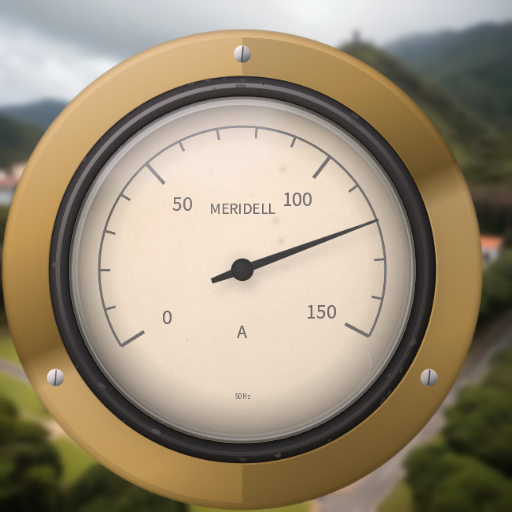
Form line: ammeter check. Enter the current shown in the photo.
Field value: 120 A
